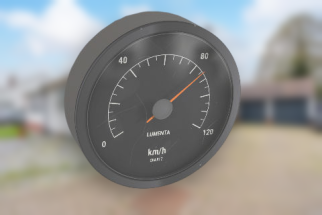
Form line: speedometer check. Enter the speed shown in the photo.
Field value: 85 km/h
